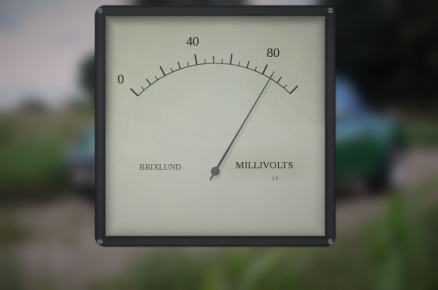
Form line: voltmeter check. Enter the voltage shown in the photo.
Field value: 85 mV
